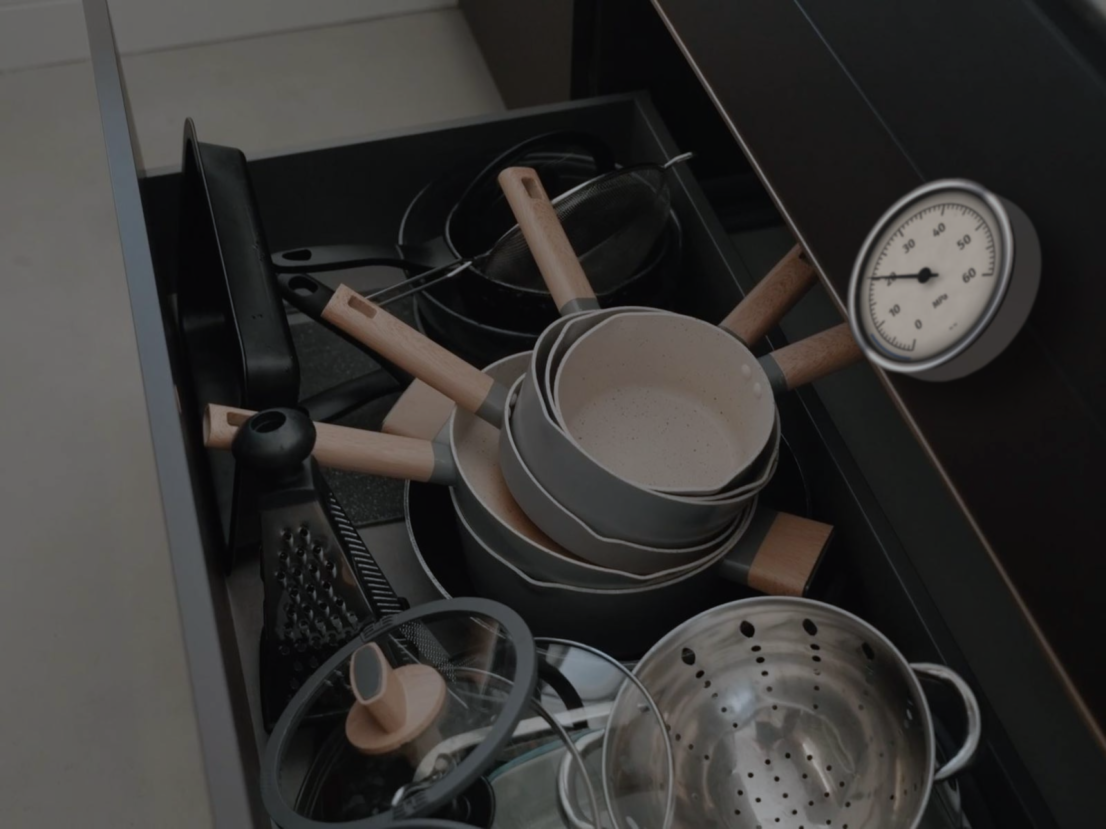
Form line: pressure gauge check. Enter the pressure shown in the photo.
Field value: 20 MPa
